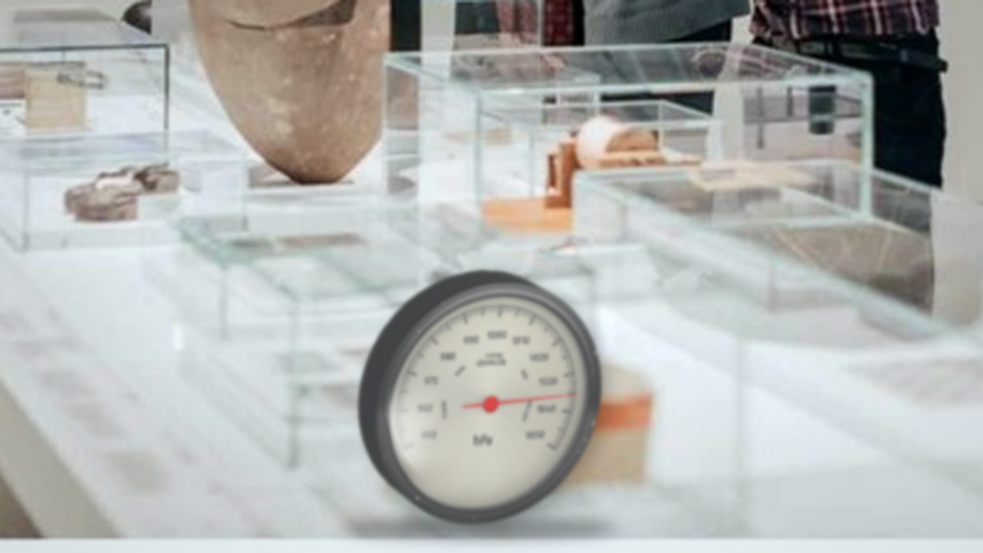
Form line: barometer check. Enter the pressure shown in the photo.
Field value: 1035 hPa
